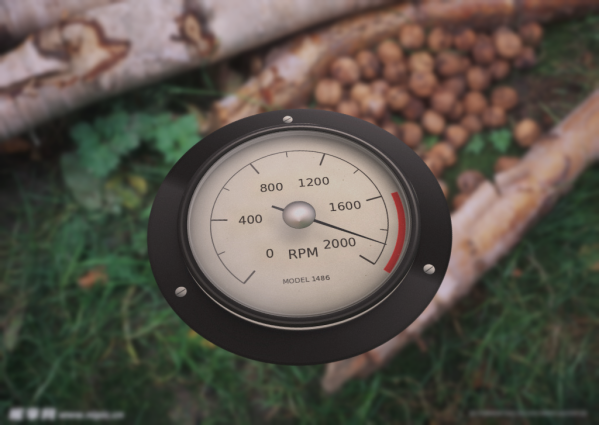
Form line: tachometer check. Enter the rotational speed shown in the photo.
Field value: 1900 rpm
